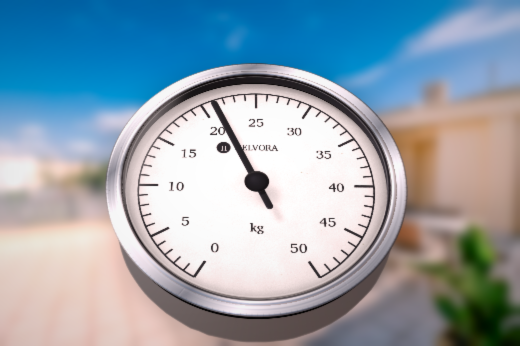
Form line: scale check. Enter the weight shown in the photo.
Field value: 21 kg
